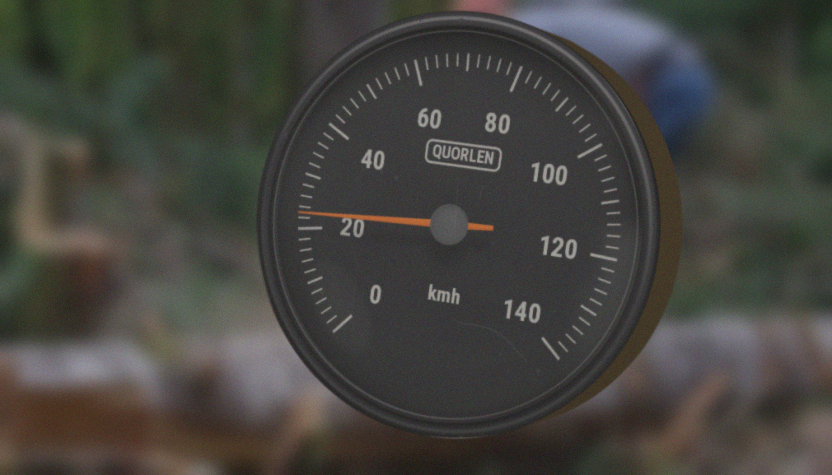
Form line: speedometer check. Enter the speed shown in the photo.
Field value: 23 km/h
